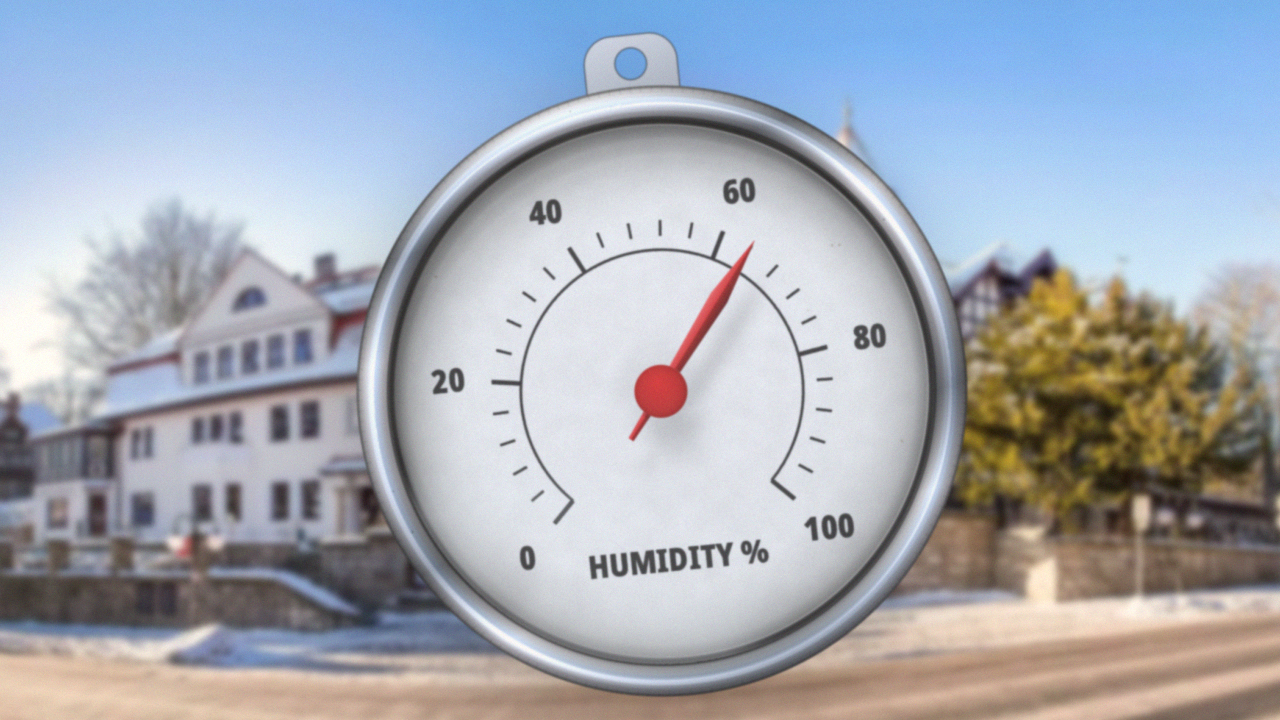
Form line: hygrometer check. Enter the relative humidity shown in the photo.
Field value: 64 %
